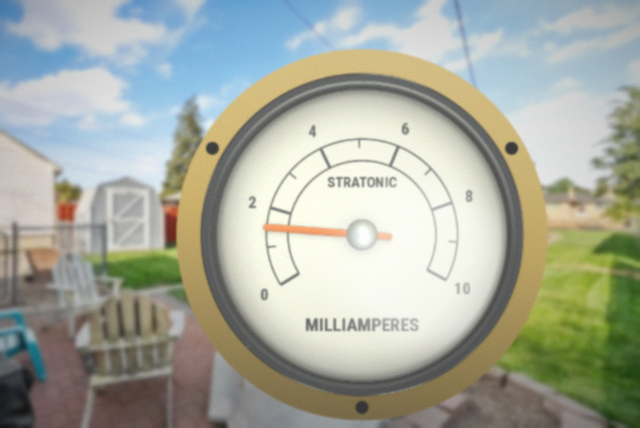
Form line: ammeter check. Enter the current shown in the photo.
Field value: 1.5 mA
